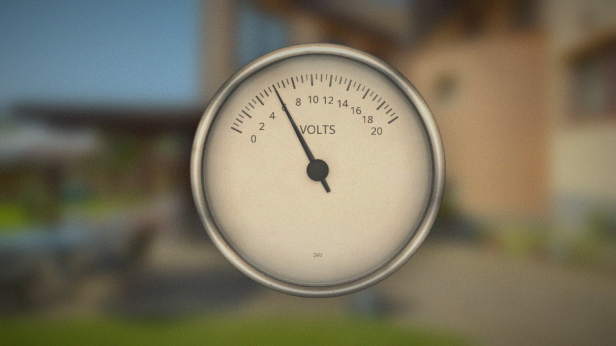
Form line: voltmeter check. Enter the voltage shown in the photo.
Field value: 6 V
